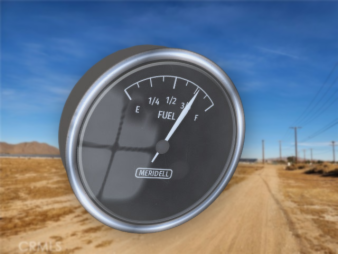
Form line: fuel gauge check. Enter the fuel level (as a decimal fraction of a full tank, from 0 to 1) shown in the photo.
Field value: 0.75
